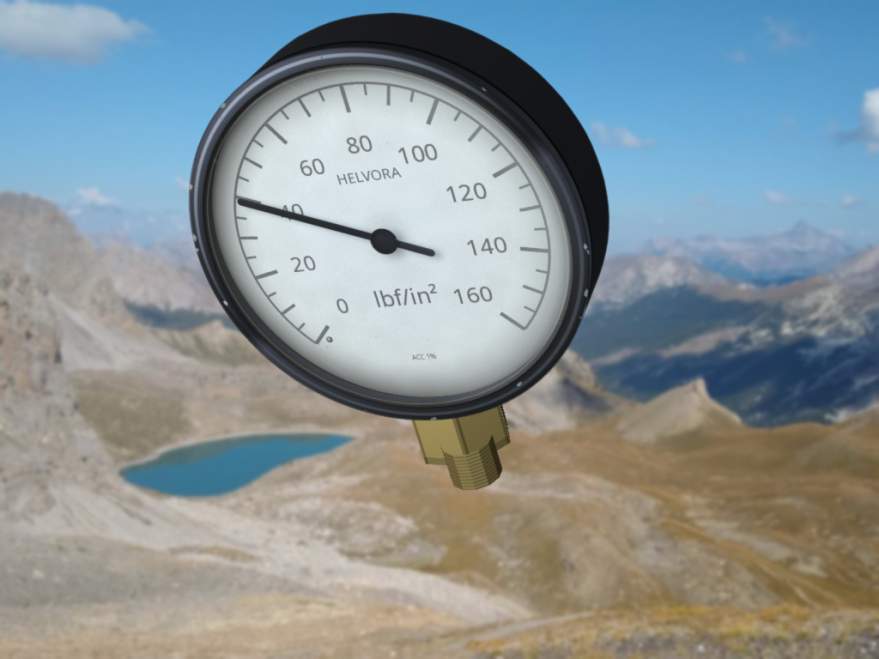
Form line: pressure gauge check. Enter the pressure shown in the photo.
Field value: 40 psi
